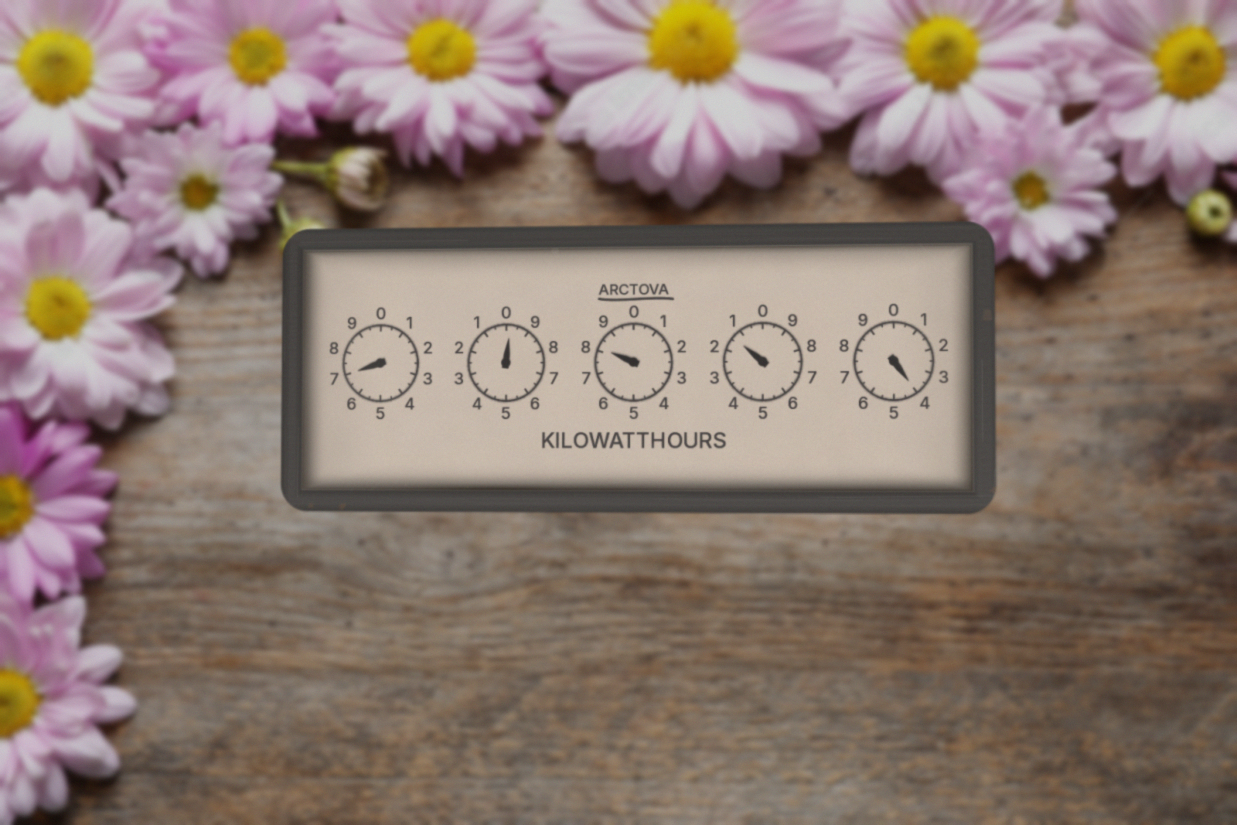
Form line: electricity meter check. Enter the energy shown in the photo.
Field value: 69814 kWh
